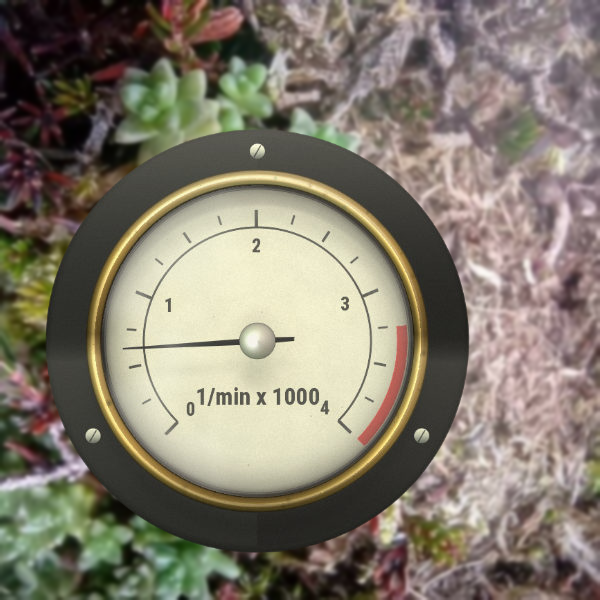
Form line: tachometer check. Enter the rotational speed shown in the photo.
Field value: 625 rpm
